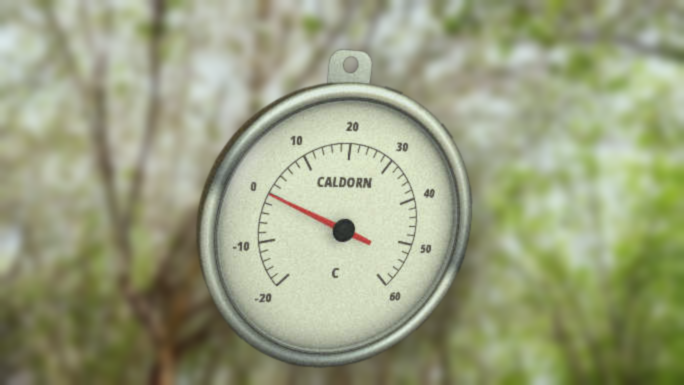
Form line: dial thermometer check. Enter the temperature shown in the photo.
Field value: 0 °C
